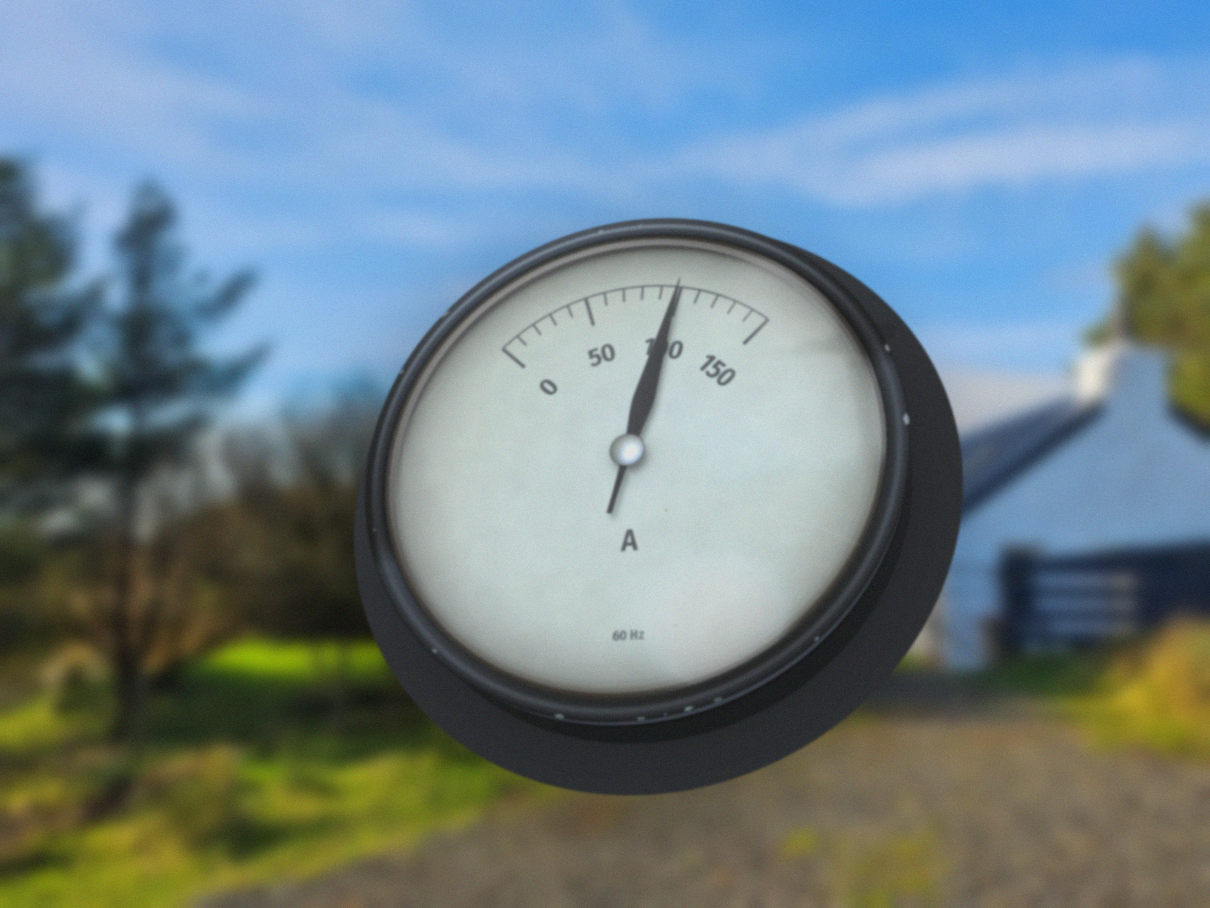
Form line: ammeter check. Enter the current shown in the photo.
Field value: 100 A
